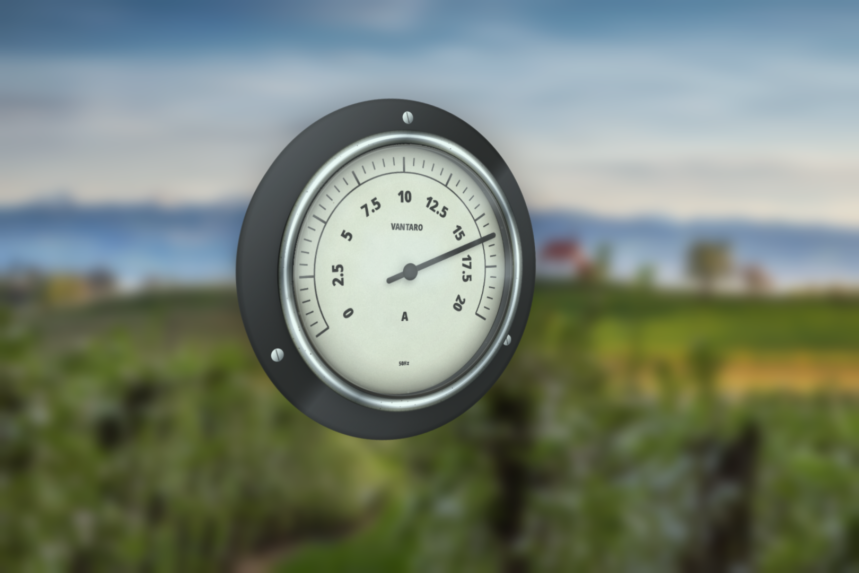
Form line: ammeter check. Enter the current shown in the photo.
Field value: 16 A
